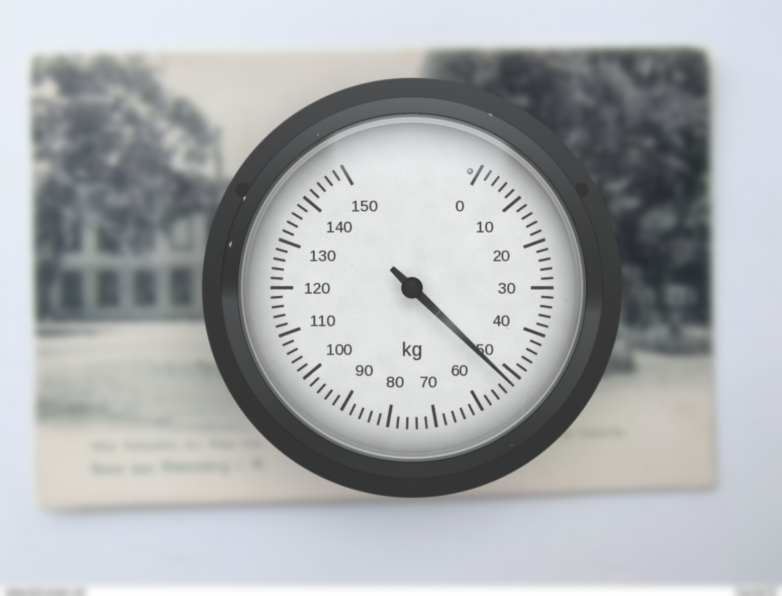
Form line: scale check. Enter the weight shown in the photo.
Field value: 52 kg
